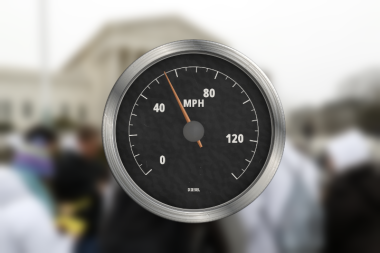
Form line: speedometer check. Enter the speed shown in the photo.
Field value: 55 mph
